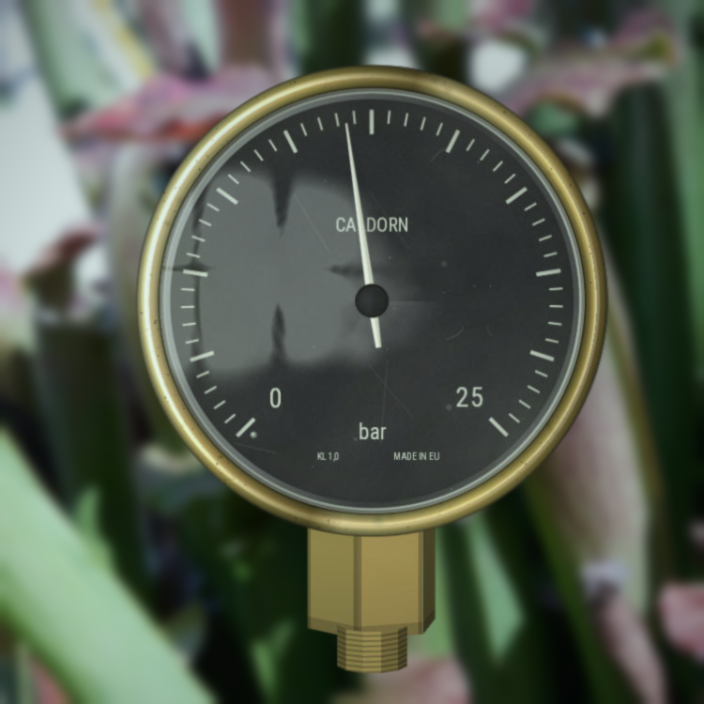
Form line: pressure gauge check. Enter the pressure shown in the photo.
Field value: 11.75 bar
